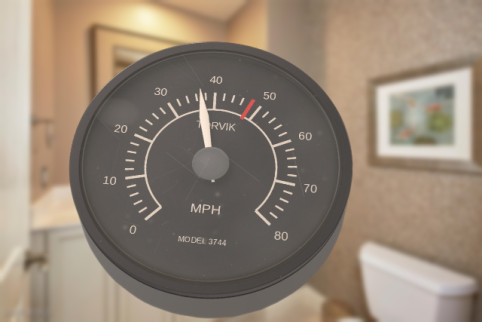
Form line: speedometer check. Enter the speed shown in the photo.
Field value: 37 mph
